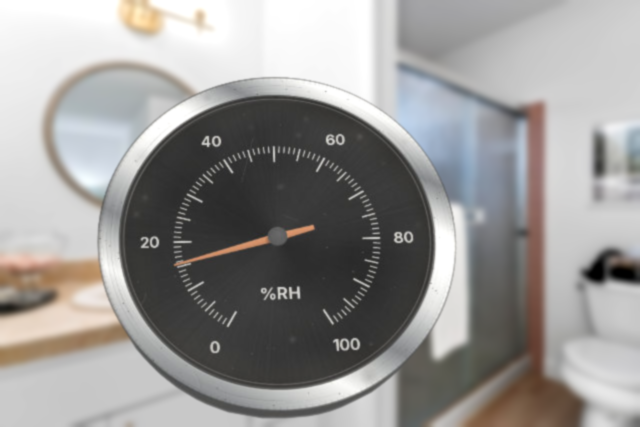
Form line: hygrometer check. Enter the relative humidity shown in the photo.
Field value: 15 %
